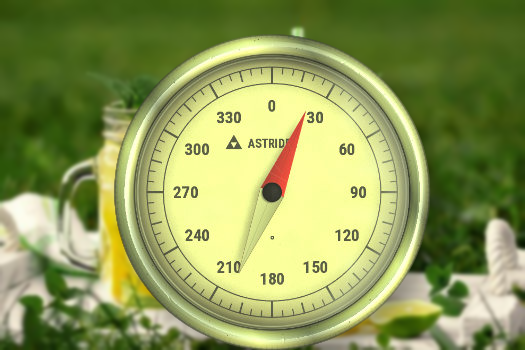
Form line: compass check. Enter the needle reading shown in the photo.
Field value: 22.5 °
